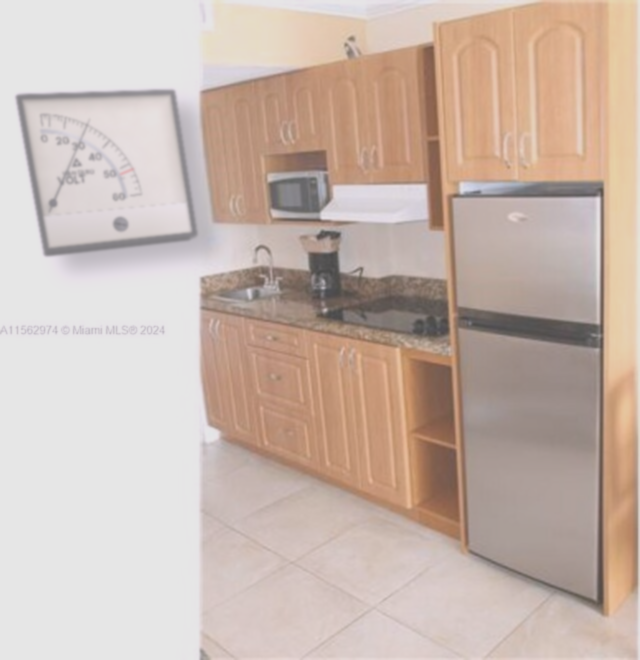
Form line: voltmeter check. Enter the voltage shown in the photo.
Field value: 30 V
